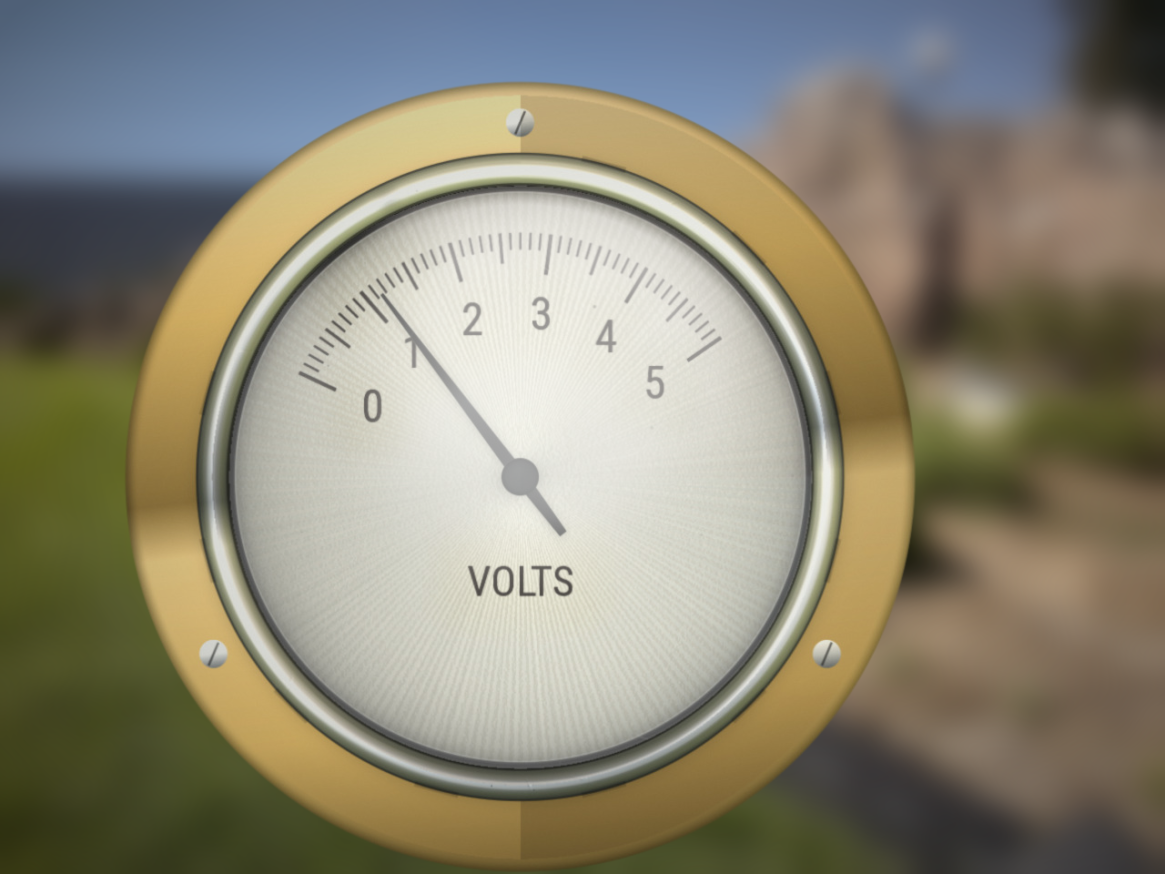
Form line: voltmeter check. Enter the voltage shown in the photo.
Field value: 1.15 V
